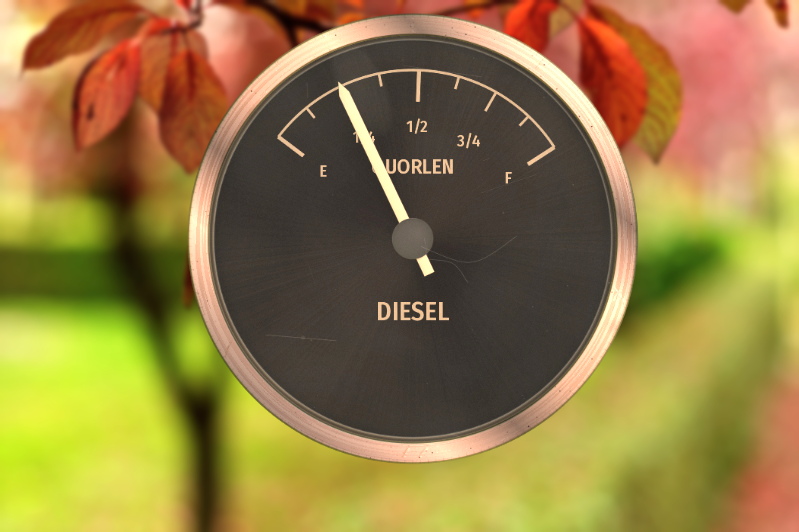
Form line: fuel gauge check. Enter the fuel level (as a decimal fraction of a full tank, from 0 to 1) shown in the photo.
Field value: 0.25
